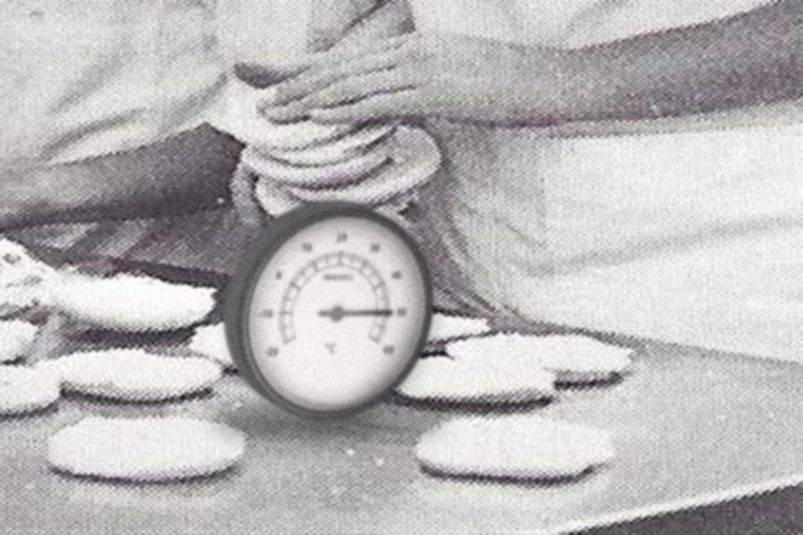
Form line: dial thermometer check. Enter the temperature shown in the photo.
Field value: 50 °C
